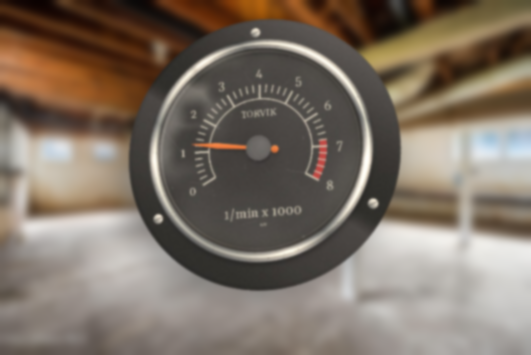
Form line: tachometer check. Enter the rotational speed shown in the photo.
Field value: 1200 rpm
